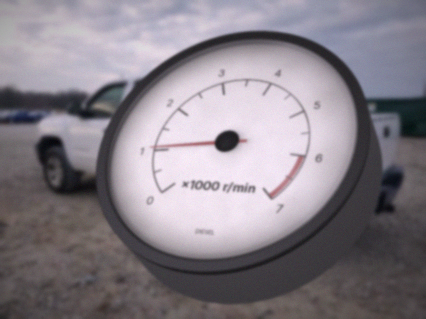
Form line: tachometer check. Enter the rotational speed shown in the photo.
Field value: 1000 rpm
